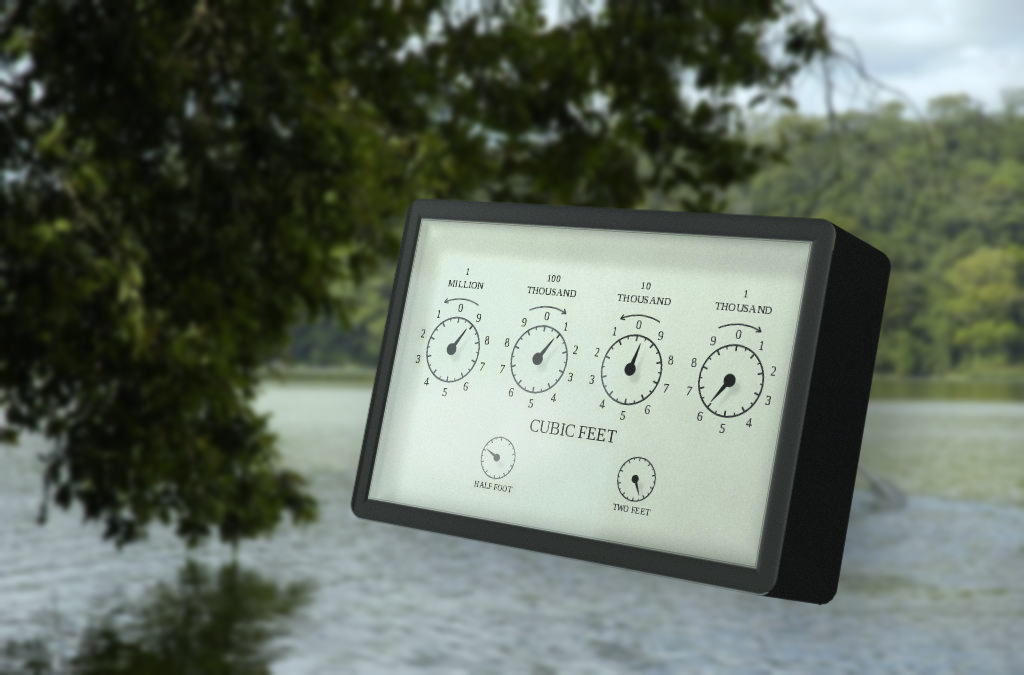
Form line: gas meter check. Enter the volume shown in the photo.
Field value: 909600 ft³
